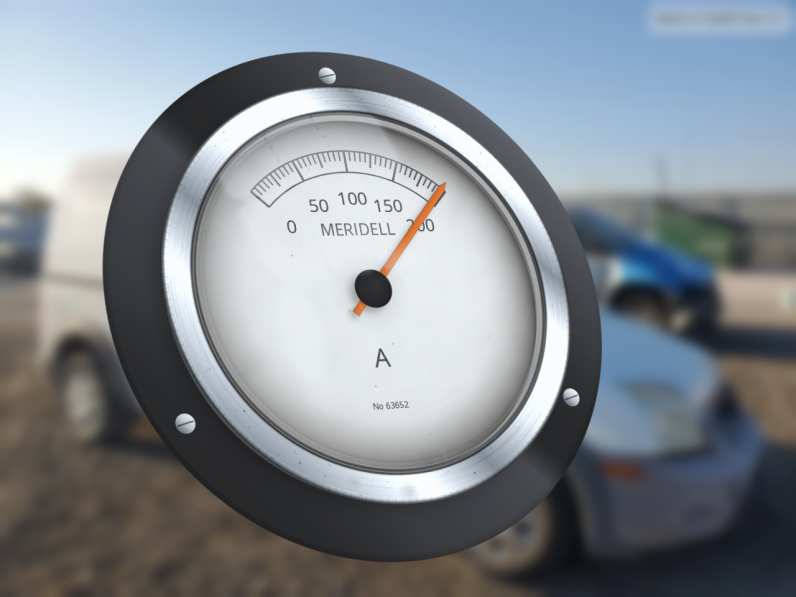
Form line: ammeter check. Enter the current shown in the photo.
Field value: 195 A
